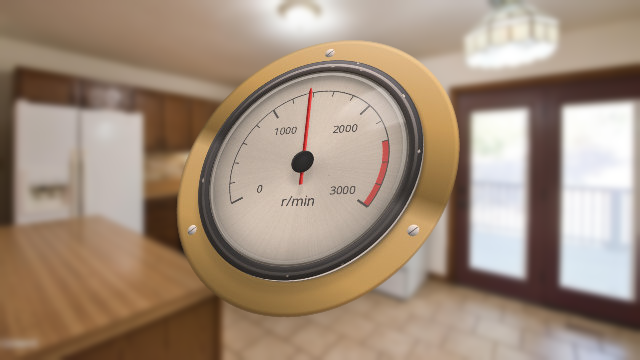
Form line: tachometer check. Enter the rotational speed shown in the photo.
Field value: 1400 rpm
